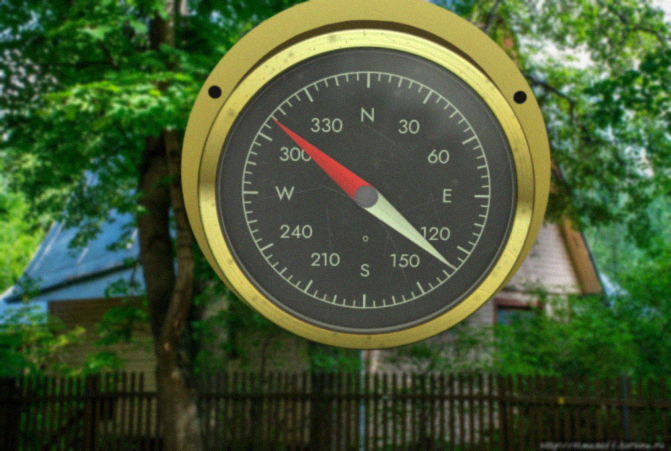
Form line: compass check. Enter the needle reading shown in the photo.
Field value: 310 °
